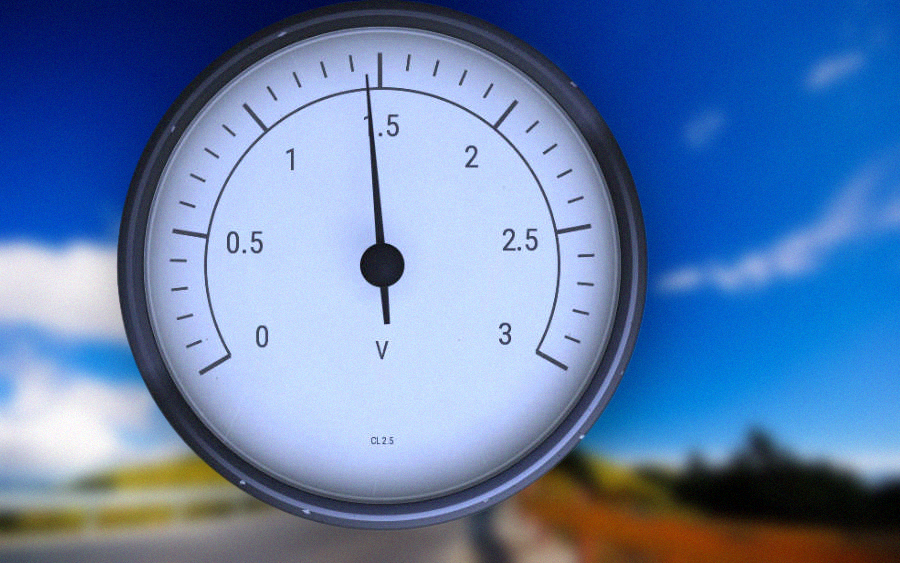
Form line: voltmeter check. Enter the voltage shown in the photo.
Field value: 1.45 V
